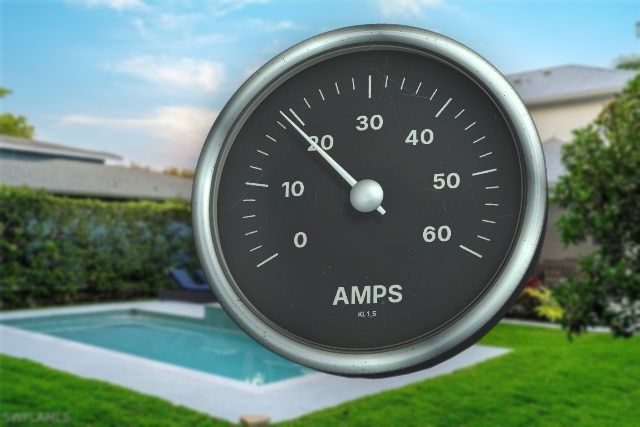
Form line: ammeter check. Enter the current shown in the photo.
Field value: 19 A
